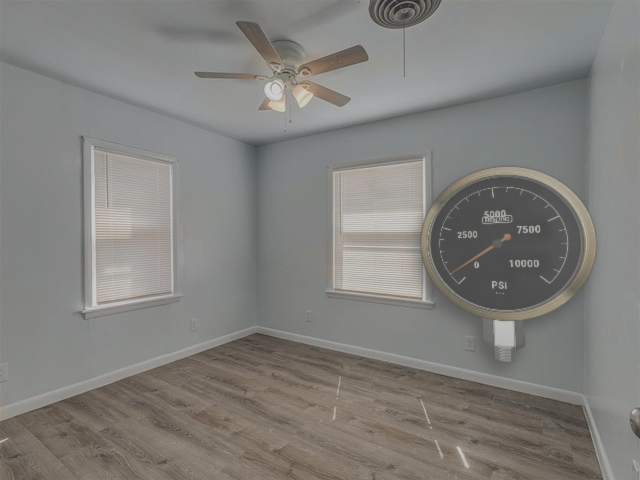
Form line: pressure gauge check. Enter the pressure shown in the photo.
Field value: 500 psi
